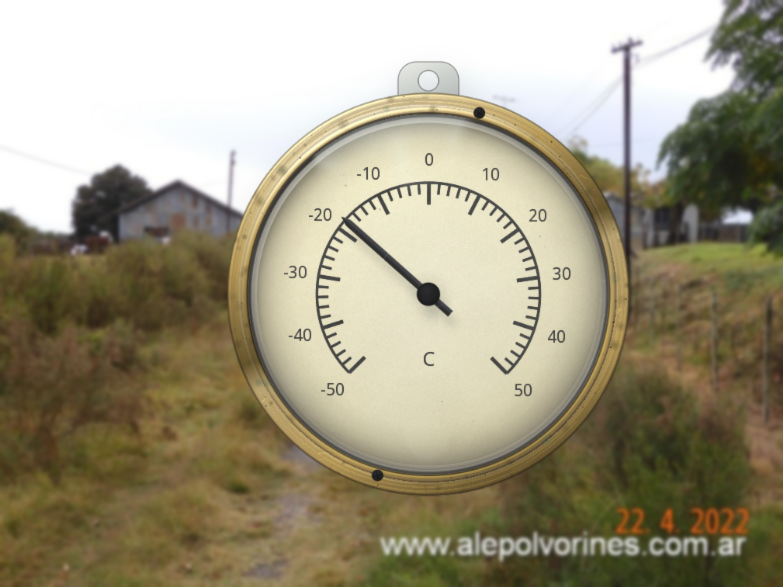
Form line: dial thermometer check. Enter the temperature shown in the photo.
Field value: -18 °C
